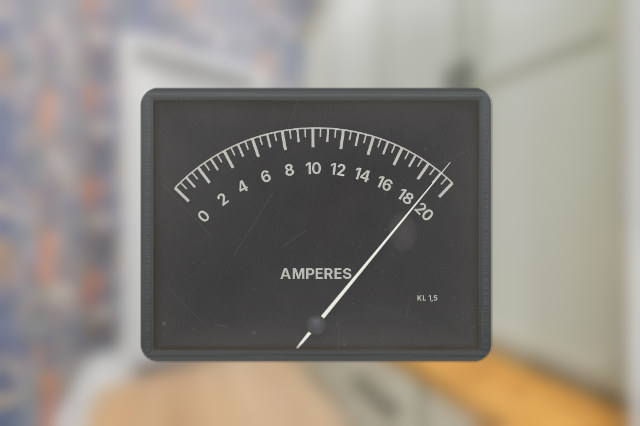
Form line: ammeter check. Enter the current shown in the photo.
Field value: 19 A
